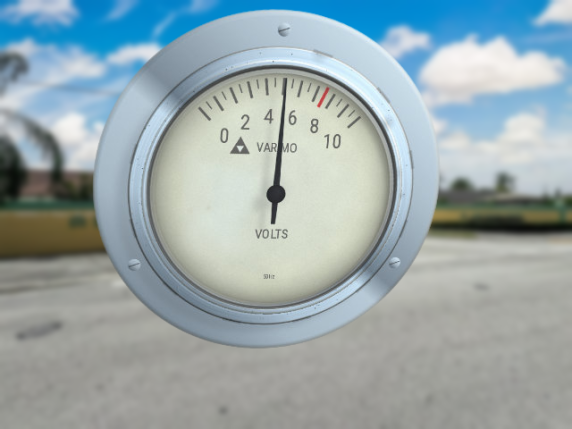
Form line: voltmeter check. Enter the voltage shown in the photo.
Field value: 5 V
